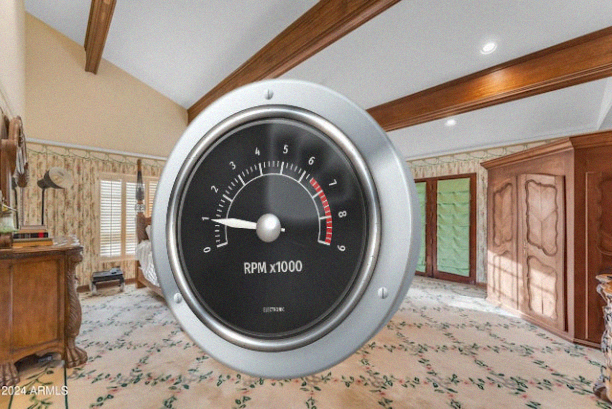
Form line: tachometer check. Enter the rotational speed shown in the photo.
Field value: 1000 rpm
